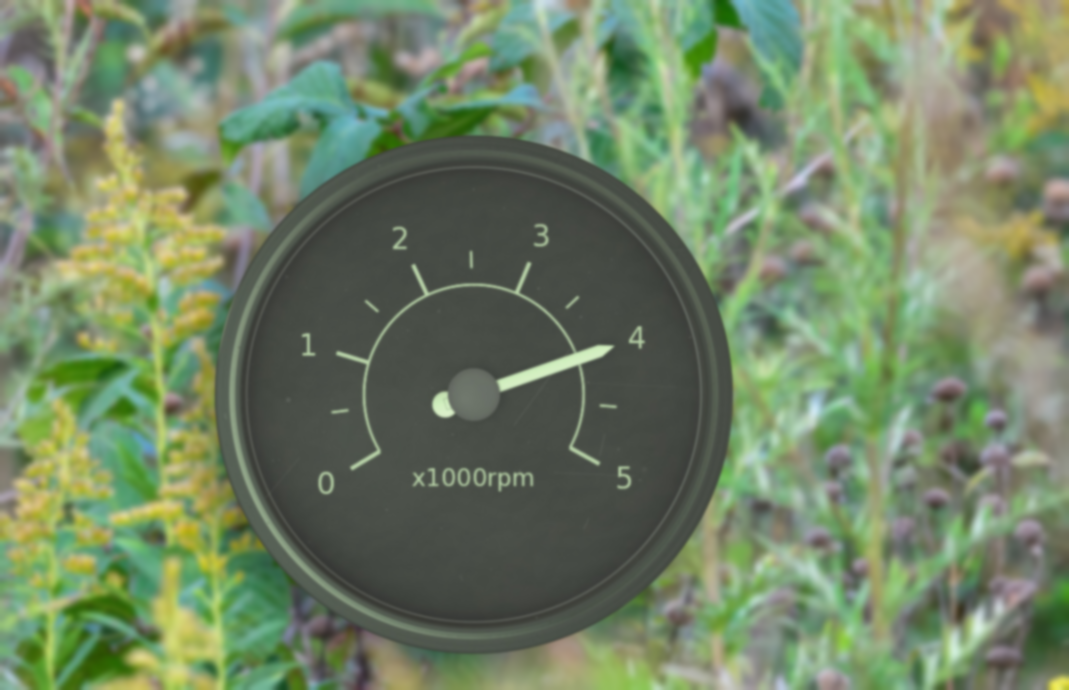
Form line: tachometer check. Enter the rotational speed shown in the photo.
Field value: 4000 rpm
